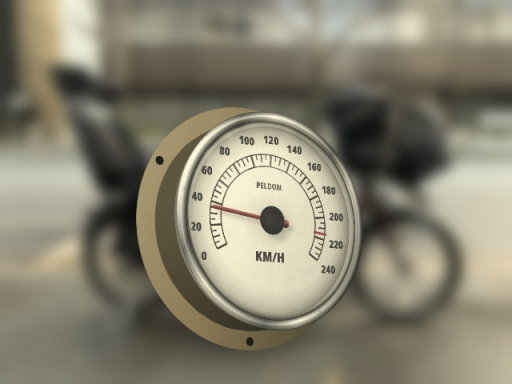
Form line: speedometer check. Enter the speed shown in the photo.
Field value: 35 km/h
